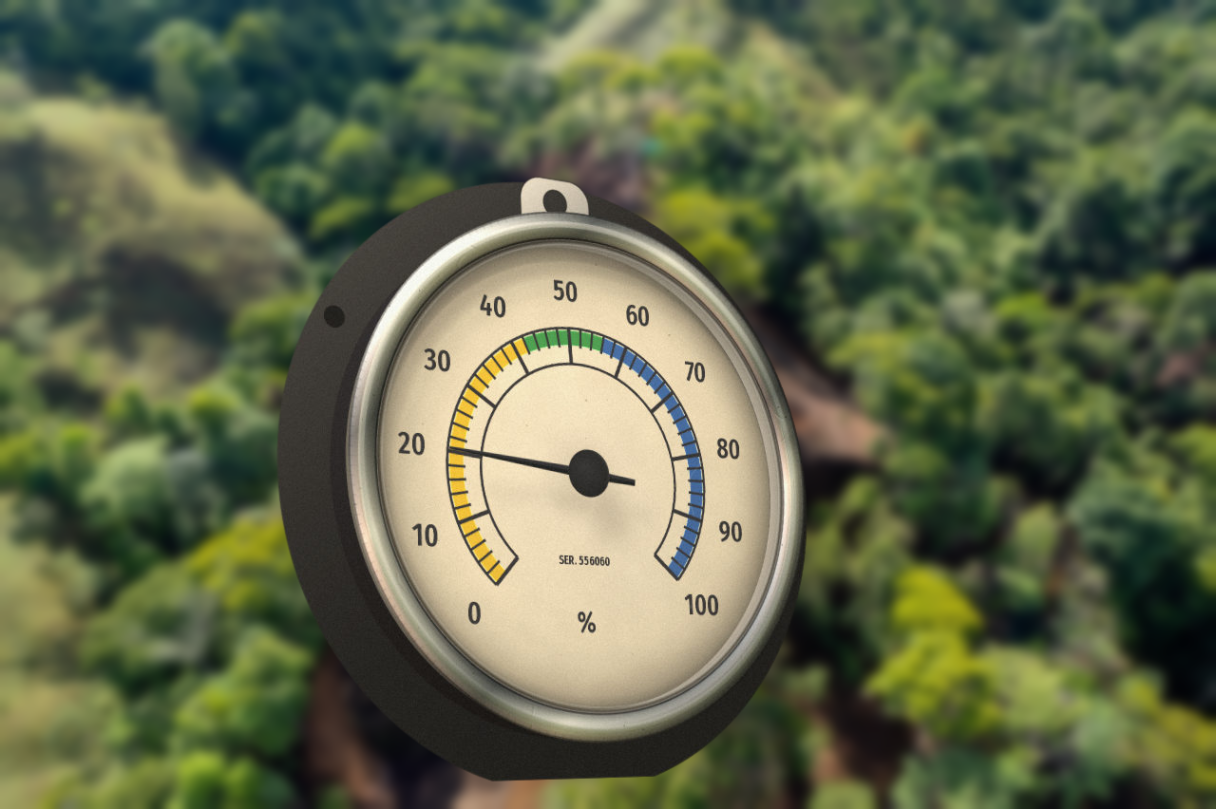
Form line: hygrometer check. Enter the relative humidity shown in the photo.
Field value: 20 %
